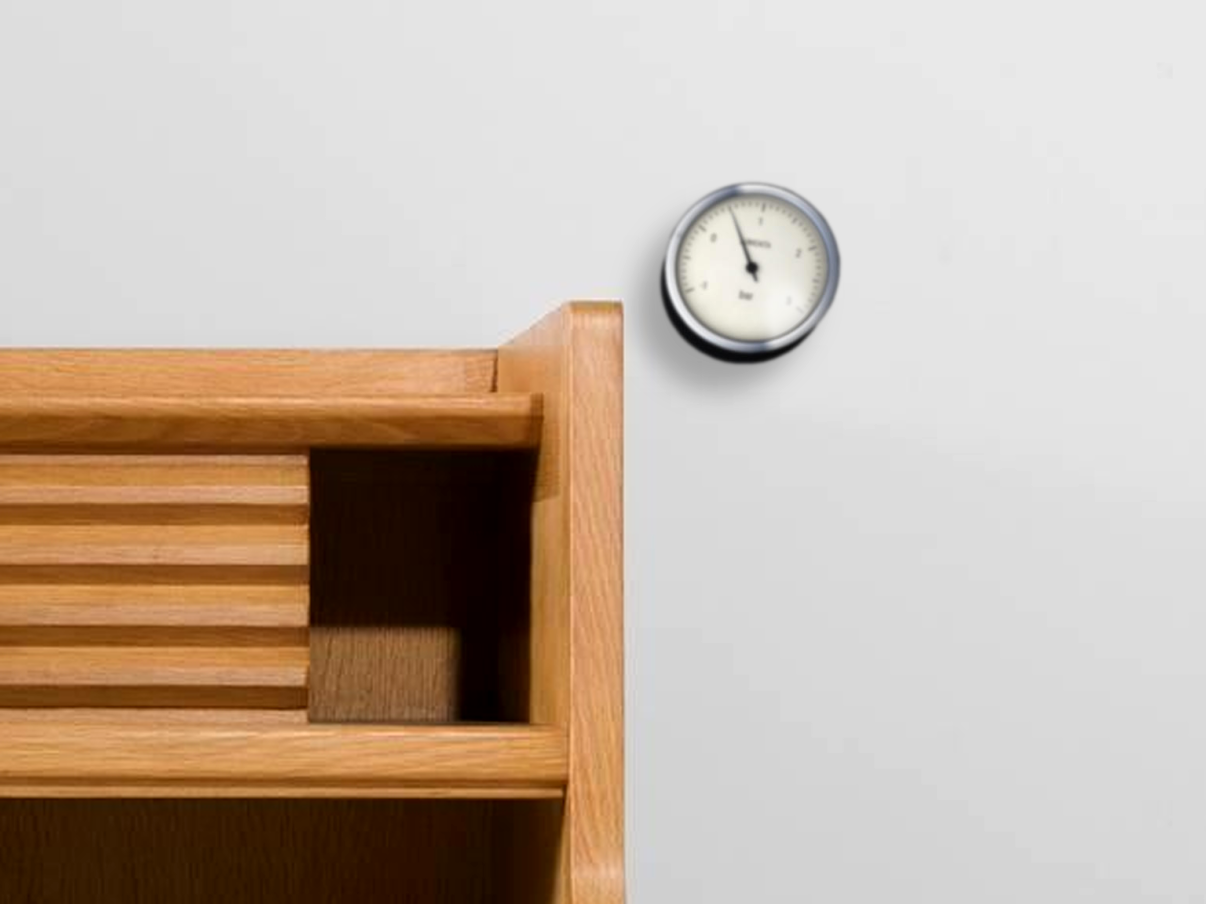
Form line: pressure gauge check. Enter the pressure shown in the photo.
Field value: 0.5 bar
